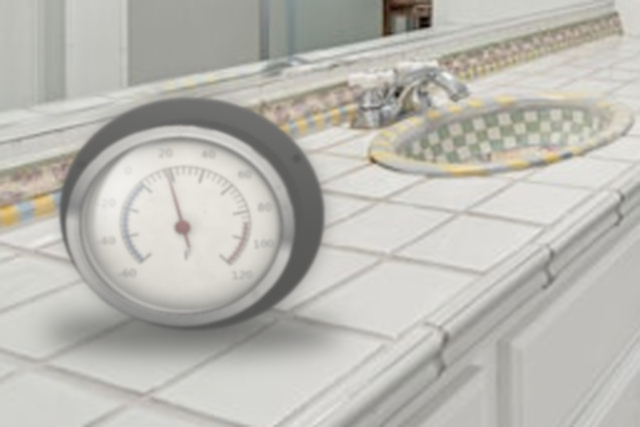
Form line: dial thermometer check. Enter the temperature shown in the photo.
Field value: 20 °F
